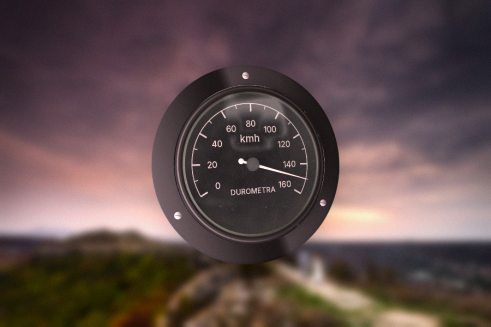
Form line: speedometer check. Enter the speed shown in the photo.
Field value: 150 km/h
